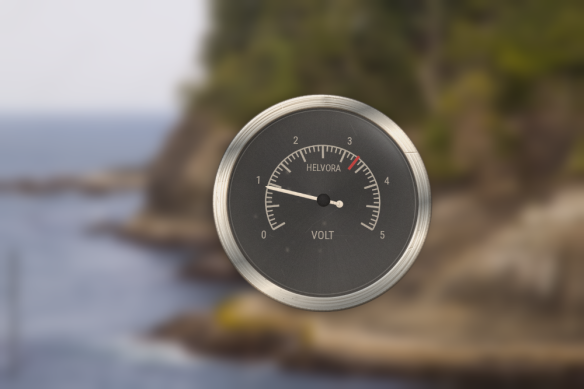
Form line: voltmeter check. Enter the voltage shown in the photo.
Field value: 0.9 V
